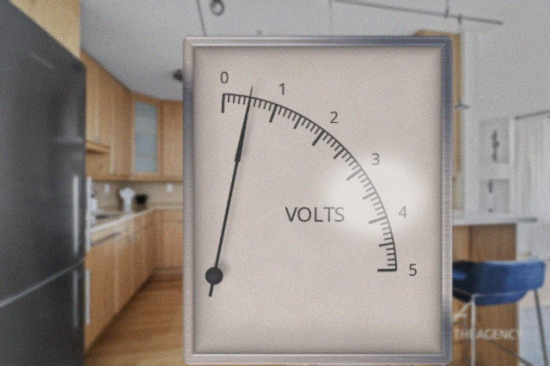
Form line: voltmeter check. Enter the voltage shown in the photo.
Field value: 0.5 V
